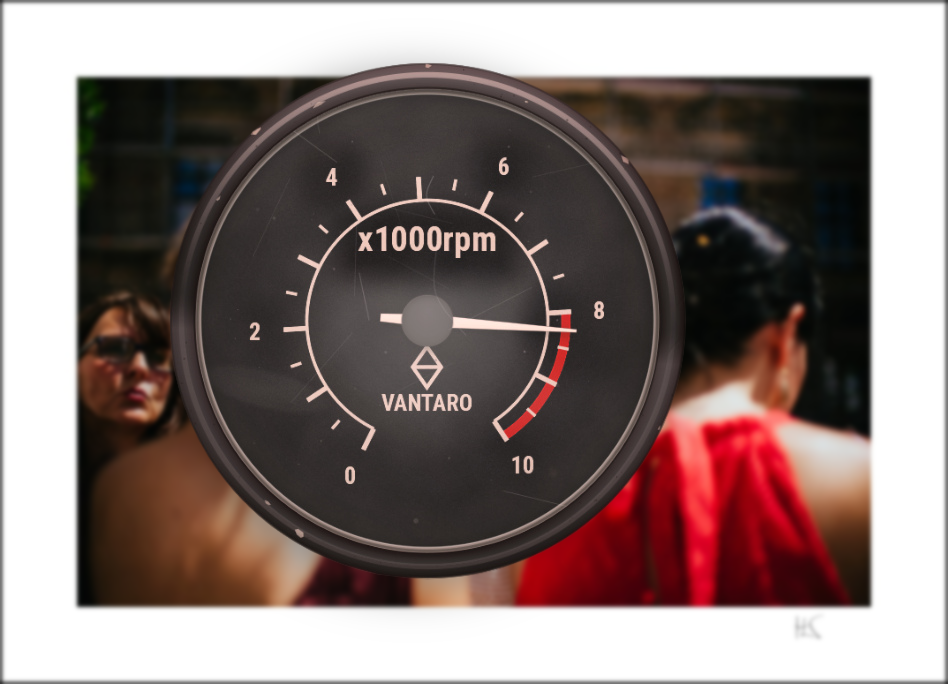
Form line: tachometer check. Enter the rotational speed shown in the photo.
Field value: 8250 rpm
